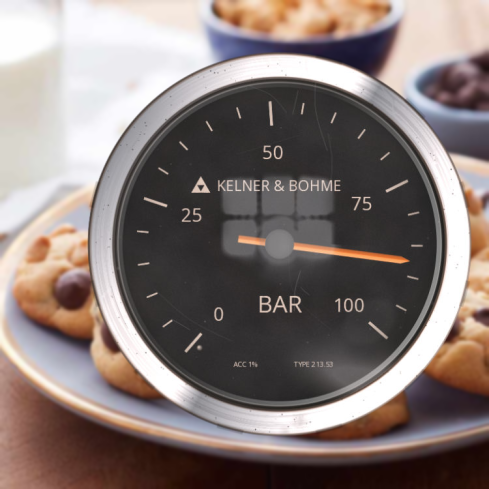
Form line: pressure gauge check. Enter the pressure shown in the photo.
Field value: 87.5 bar
